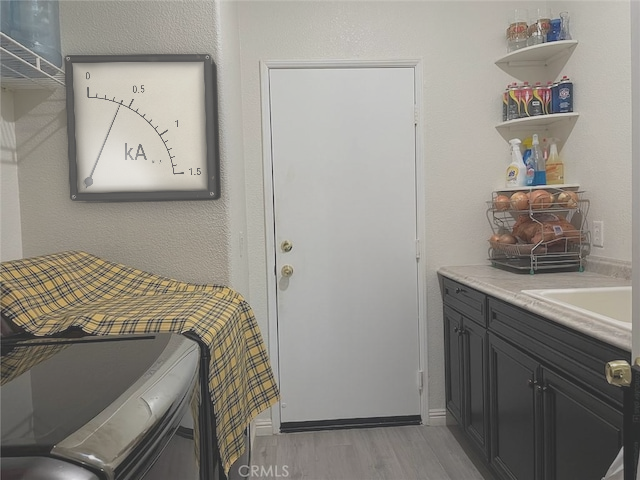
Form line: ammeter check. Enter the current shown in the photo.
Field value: 0.4 kA
